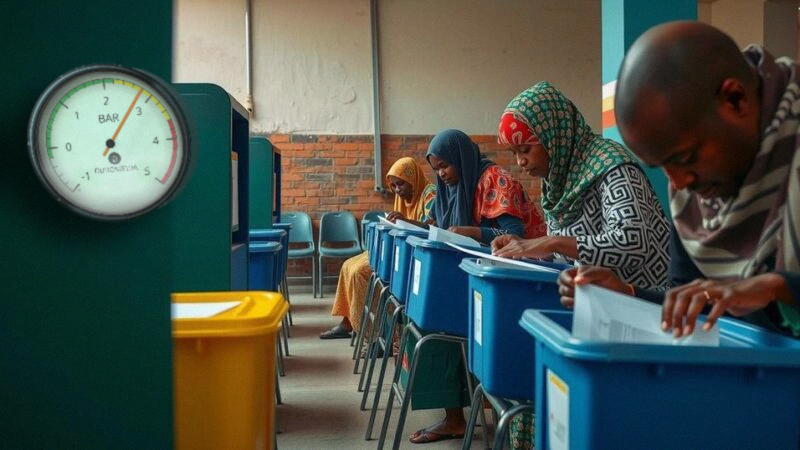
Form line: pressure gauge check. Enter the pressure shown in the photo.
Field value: 2.8 bar
